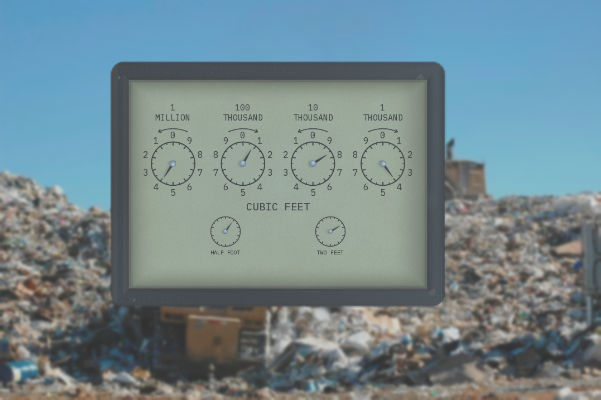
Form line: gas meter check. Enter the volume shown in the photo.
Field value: 408400 ft³
